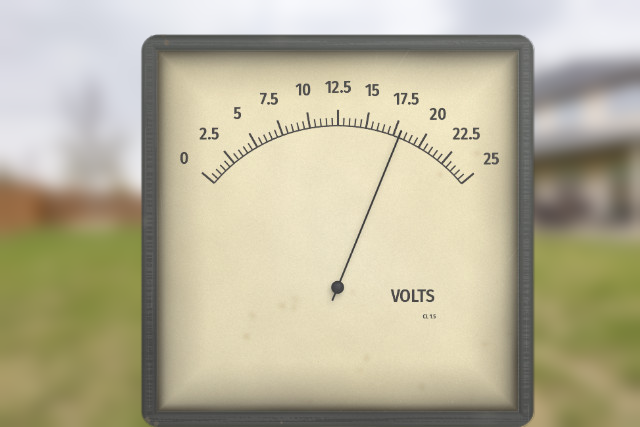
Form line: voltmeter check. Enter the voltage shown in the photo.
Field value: 18 V
